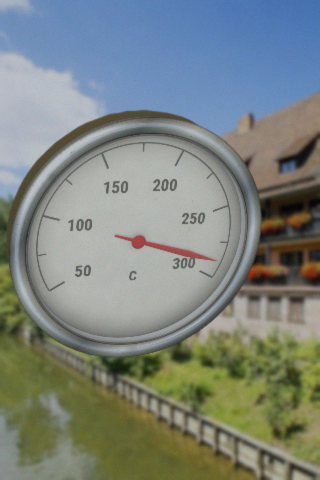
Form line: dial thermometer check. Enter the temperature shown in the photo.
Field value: 287.5 °C
